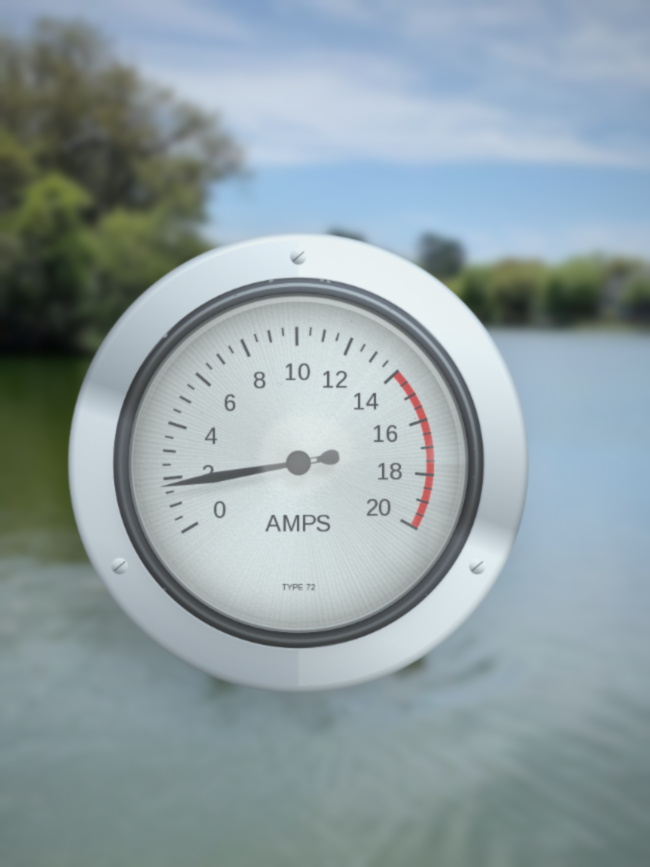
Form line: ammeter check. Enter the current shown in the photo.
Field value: 1.75 A
